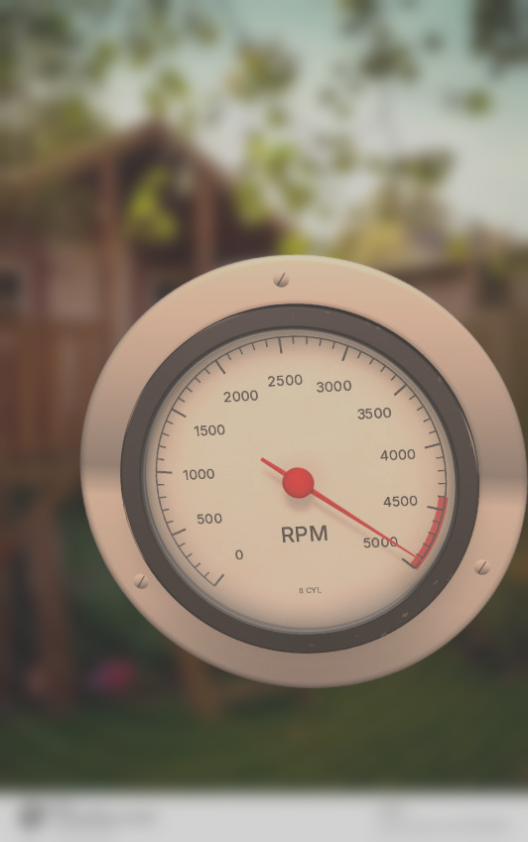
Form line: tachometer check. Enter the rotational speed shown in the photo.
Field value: 4900 rpm
